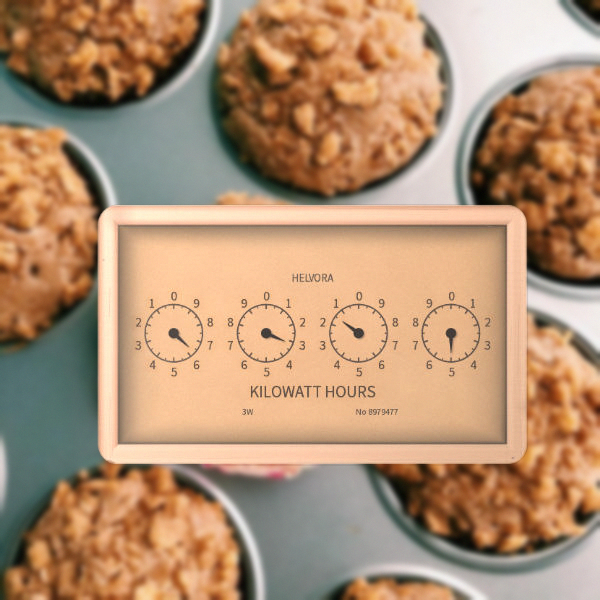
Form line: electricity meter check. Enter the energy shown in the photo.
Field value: 6315 kWh
